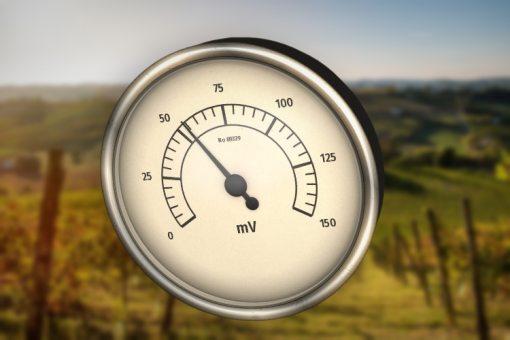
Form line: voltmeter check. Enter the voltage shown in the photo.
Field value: 55 mV
